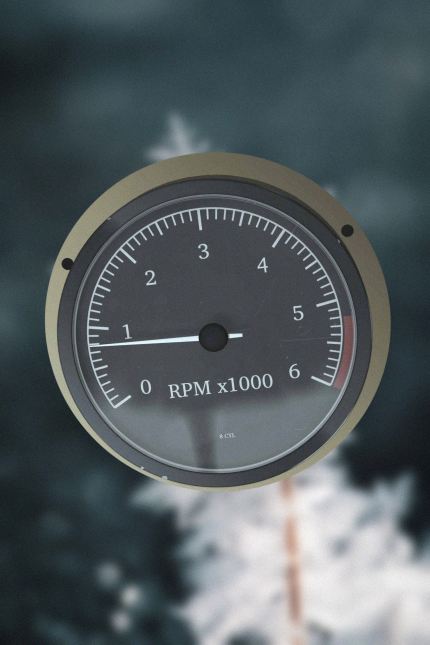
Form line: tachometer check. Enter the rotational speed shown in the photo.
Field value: 800 rpm
